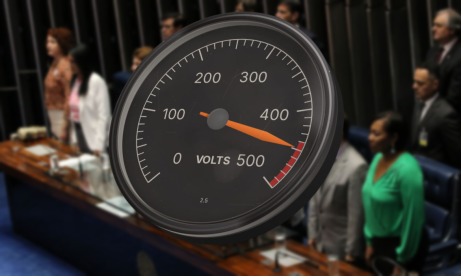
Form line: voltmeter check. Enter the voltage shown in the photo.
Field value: 450 V
